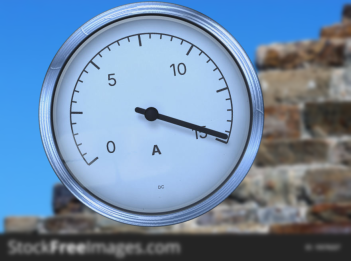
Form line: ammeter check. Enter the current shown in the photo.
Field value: 14.75 A
